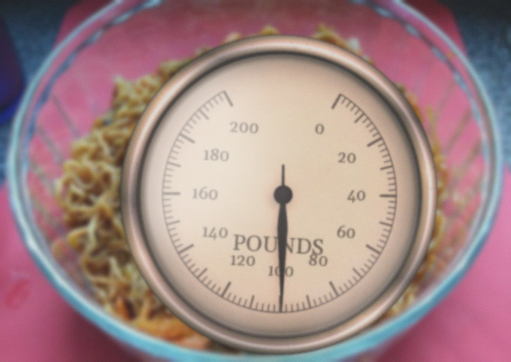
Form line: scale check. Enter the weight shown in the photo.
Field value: 100 lb
